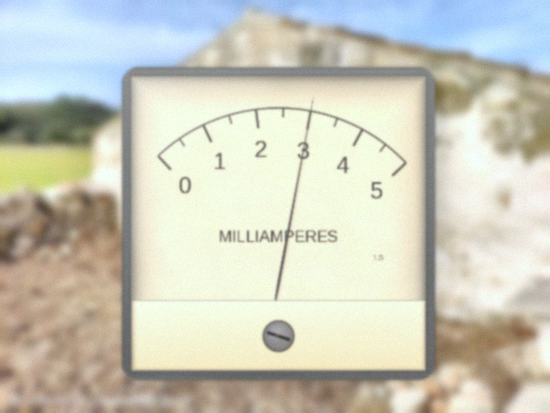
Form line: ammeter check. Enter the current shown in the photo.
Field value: 3 mA
